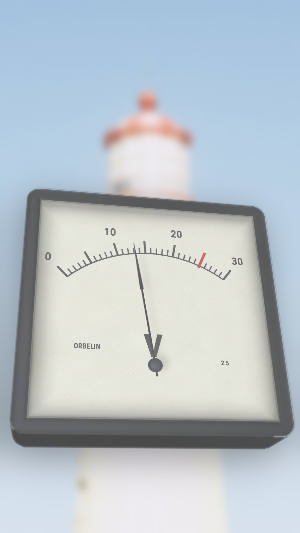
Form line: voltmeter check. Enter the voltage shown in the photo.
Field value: 13 V
